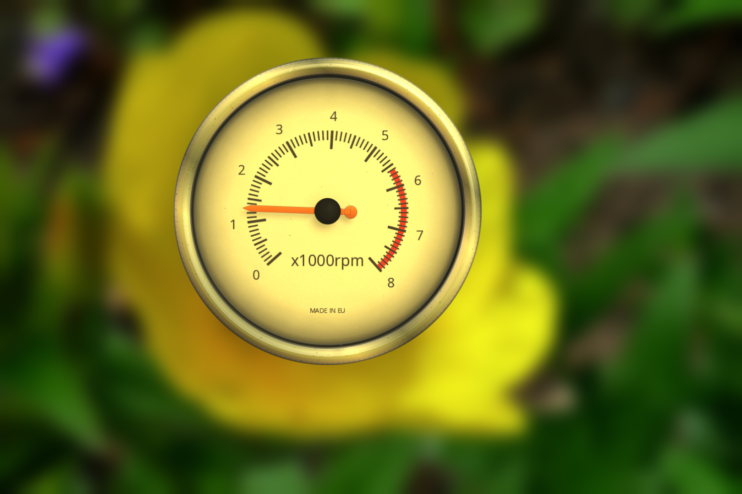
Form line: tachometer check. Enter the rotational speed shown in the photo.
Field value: 1300 rpm
